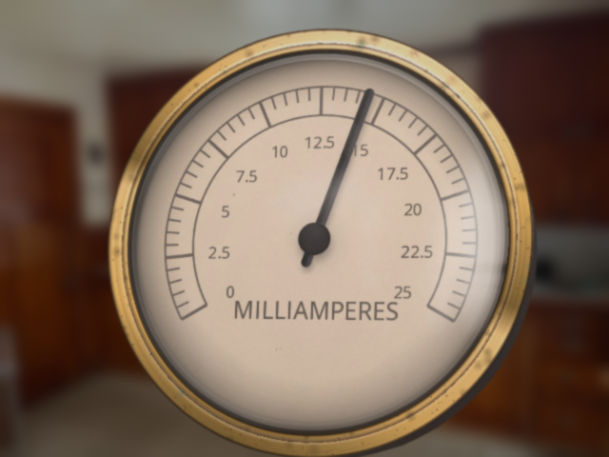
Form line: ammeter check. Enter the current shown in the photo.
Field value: 14.5 mA
